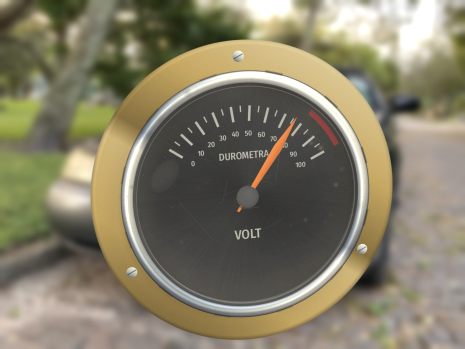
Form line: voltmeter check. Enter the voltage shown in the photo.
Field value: 75 V
